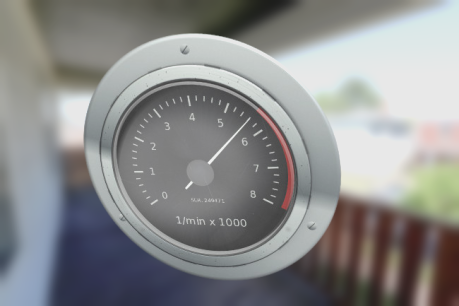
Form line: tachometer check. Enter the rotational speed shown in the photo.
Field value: 5600 rpm
